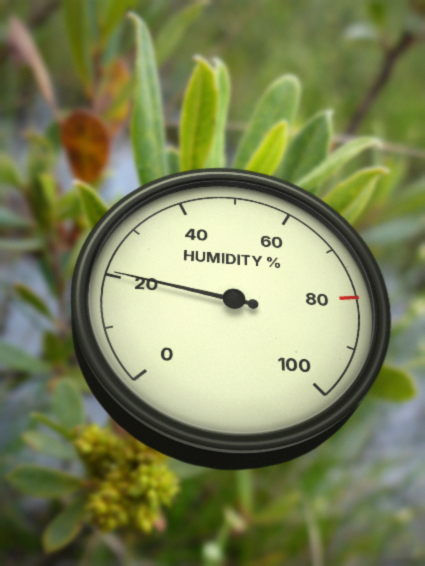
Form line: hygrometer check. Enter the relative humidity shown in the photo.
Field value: 20 %
